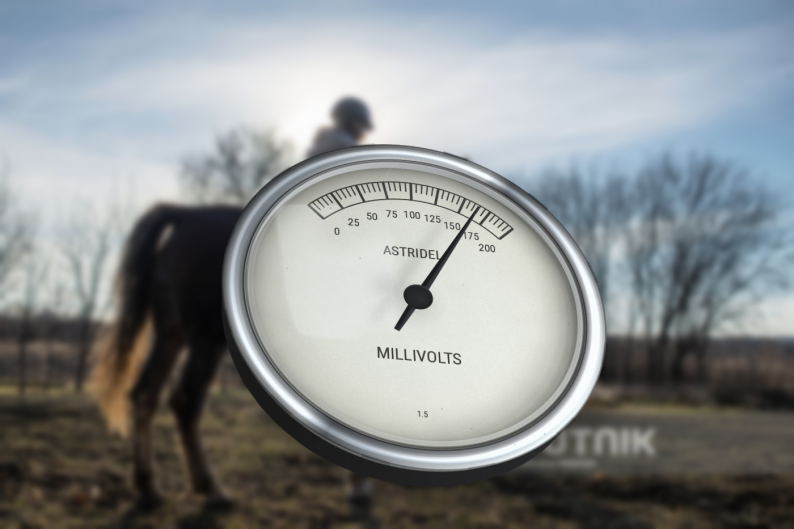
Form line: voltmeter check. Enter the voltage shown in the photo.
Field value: 165 mV
